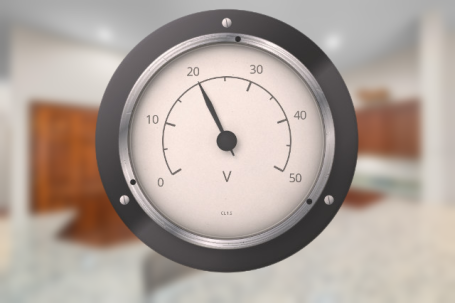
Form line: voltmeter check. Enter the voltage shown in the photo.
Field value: 20 V
